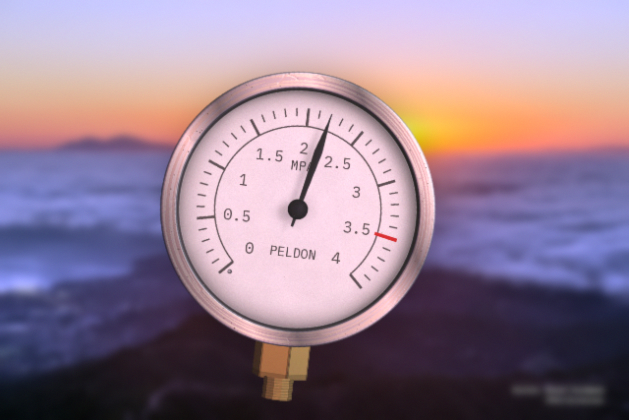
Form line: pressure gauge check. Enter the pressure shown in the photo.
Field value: 2.2 MPa
